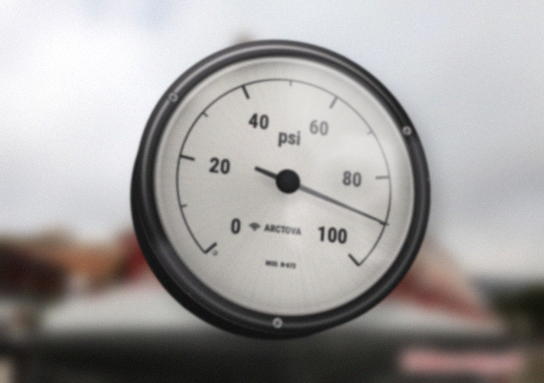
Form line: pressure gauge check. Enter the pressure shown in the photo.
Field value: 90 psi
